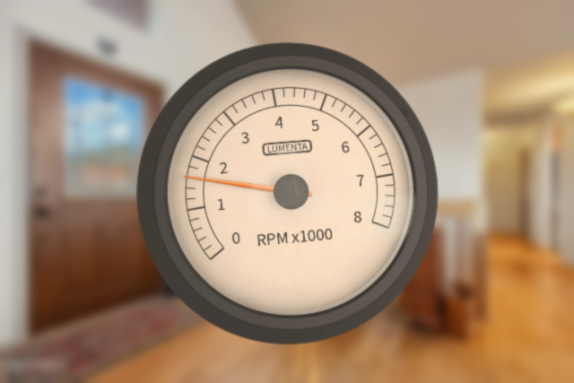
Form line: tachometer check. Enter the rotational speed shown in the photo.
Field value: 1600 rpm
